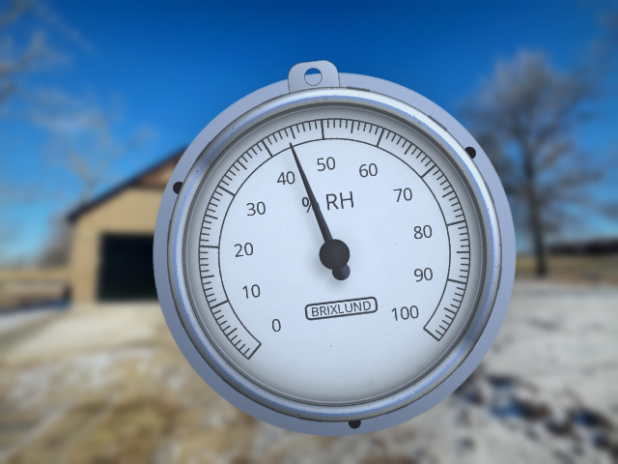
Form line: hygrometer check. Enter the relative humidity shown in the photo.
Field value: 44 %
